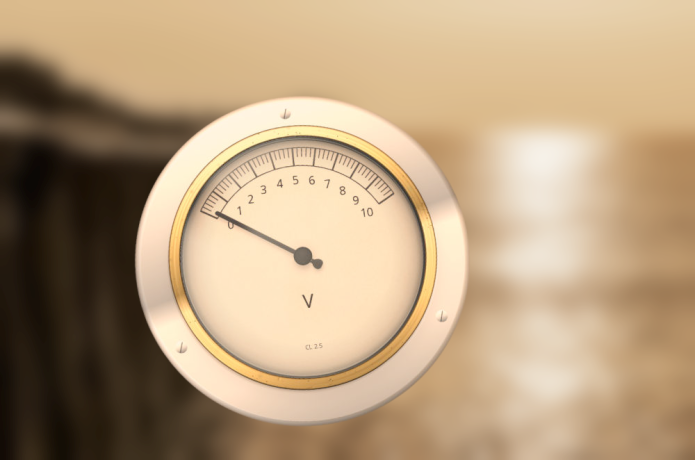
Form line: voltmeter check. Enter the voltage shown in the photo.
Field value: 0.2 V
